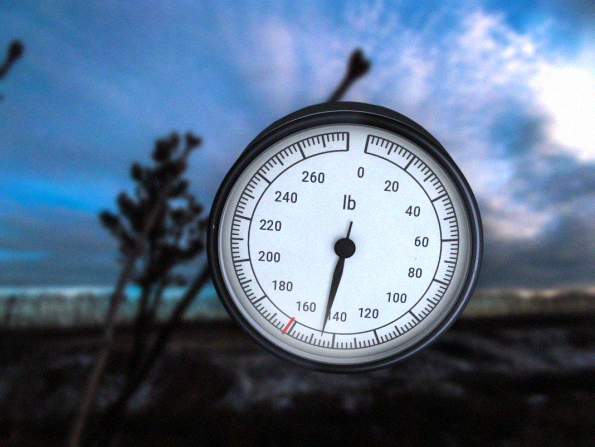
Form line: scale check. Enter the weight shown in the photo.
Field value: 146 lb
